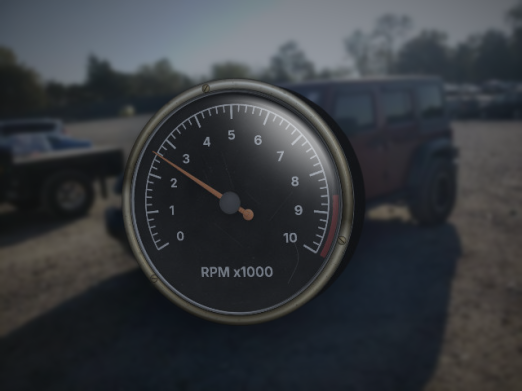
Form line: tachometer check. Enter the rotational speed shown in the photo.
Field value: 2600 rpm
